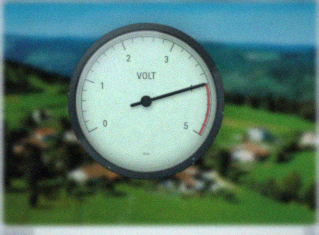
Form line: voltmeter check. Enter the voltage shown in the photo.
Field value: 4 V
